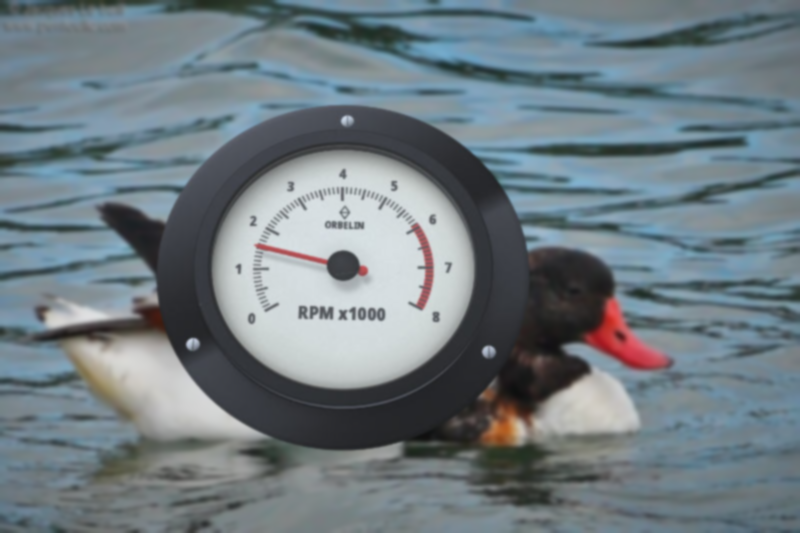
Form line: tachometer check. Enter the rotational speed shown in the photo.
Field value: 1500 rpm
